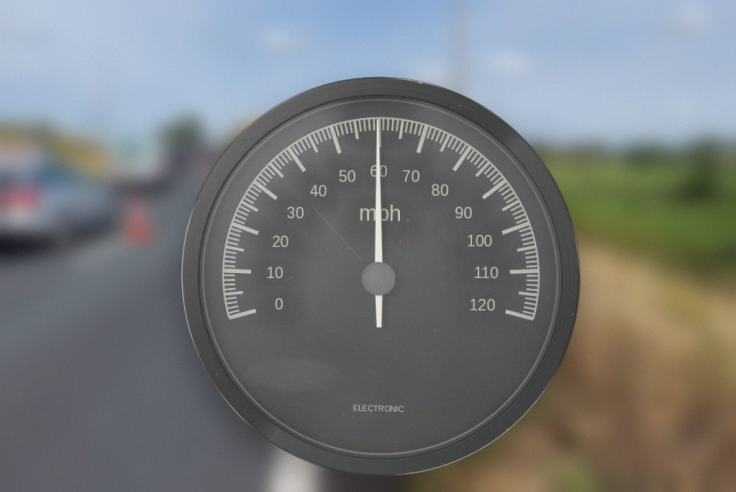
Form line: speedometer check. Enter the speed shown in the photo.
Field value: 60 mph
